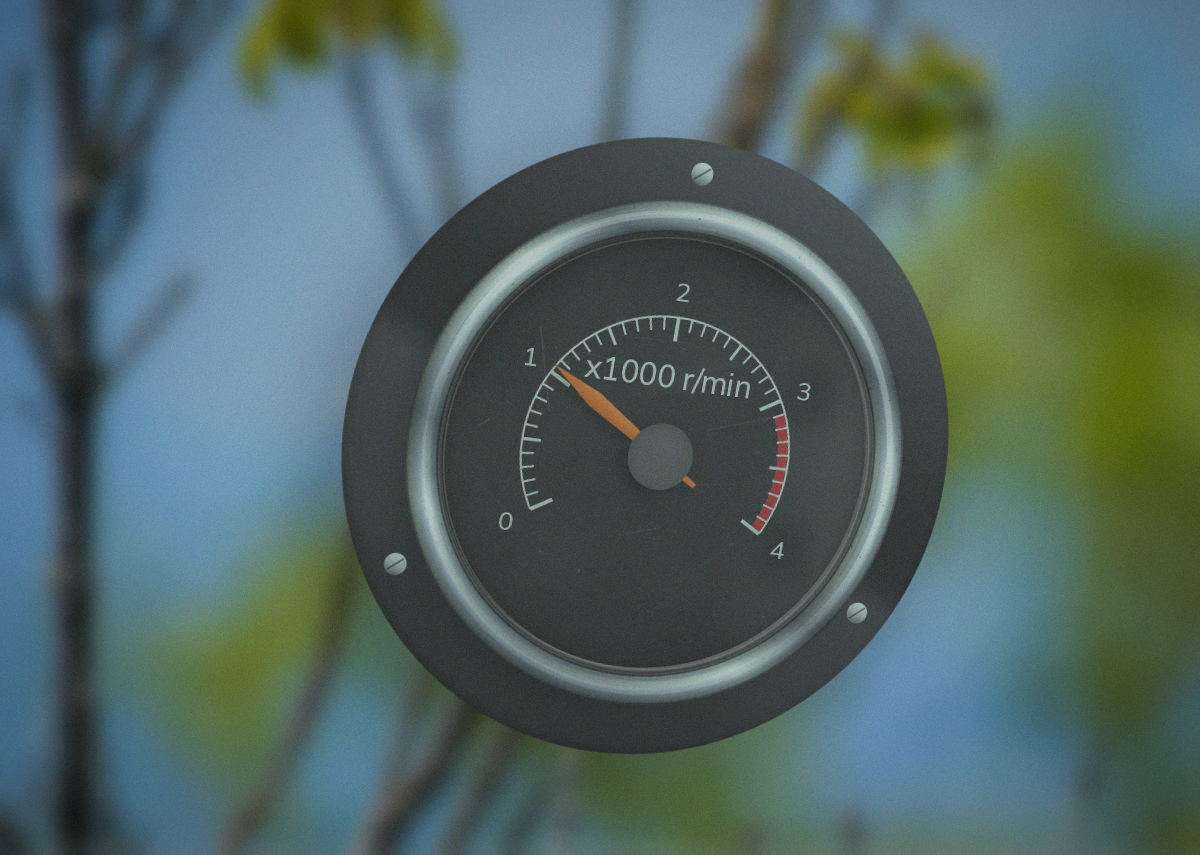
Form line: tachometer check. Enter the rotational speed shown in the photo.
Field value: 1050 rpm
